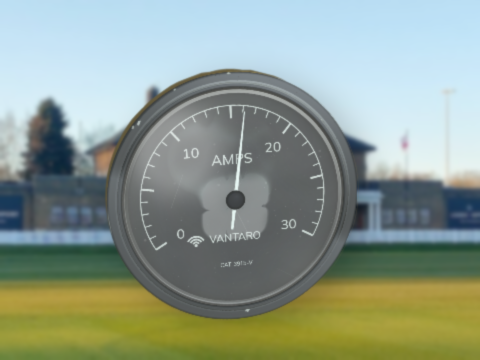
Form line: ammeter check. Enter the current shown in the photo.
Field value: 16 A
